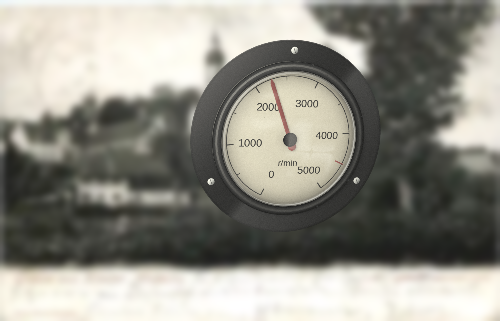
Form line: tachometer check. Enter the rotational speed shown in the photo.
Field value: 2250 rpm
